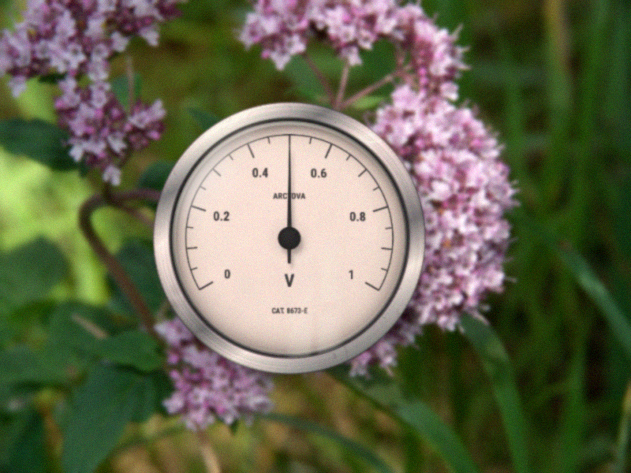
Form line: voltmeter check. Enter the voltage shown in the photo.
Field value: 0.5 V
